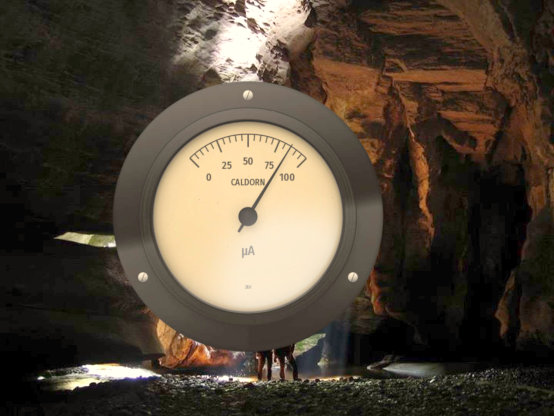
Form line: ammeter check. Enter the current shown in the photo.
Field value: 85 µA
